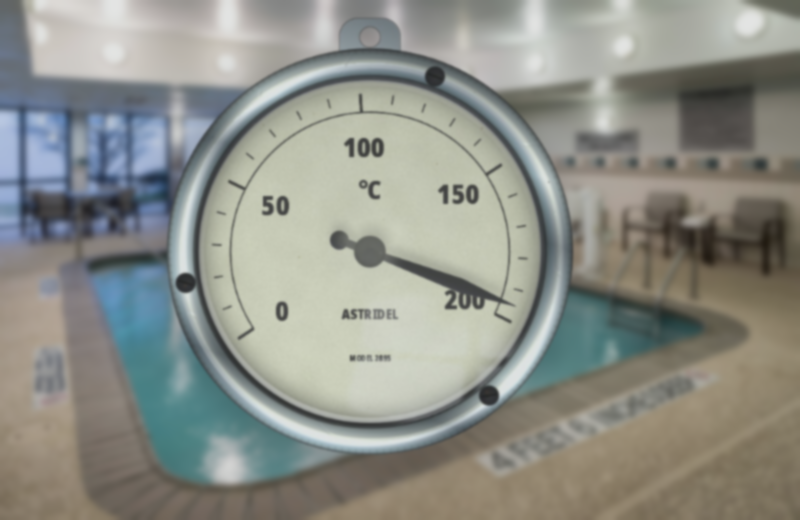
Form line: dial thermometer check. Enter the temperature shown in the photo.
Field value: 195 °C
